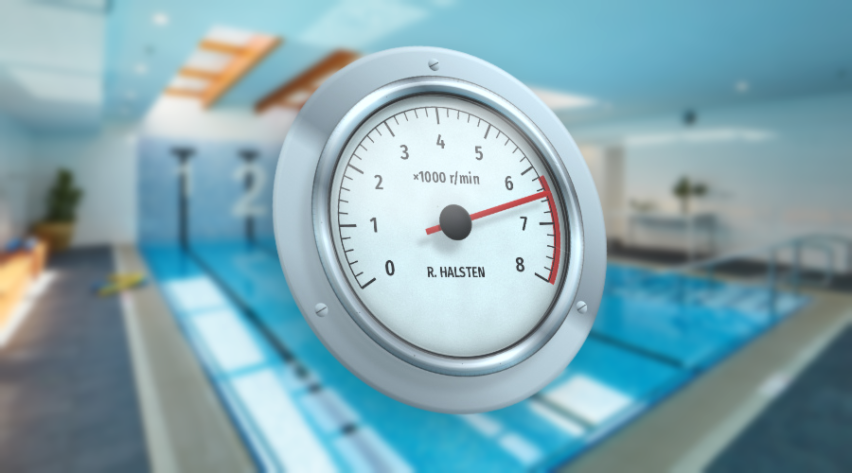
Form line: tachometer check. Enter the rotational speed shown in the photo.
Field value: 6500 rpm
